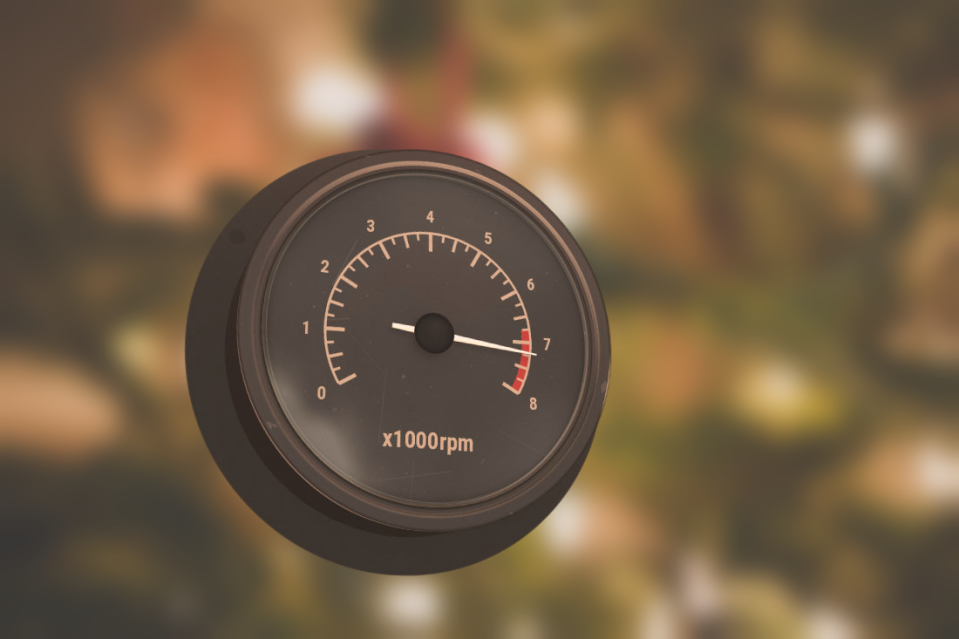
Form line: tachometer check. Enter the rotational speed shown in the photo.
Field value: 7250 rpm
